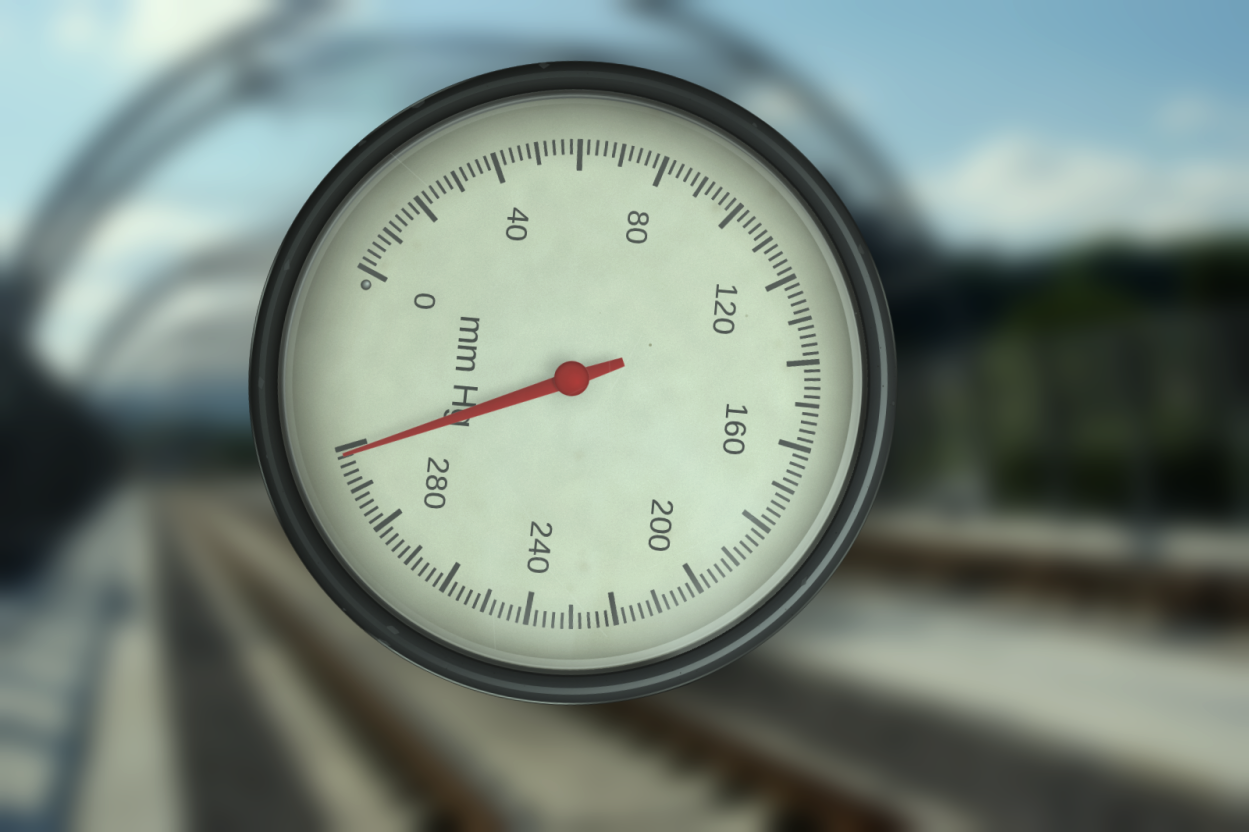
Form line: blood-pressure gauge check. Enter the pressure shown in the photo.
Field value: 298 mmHg
